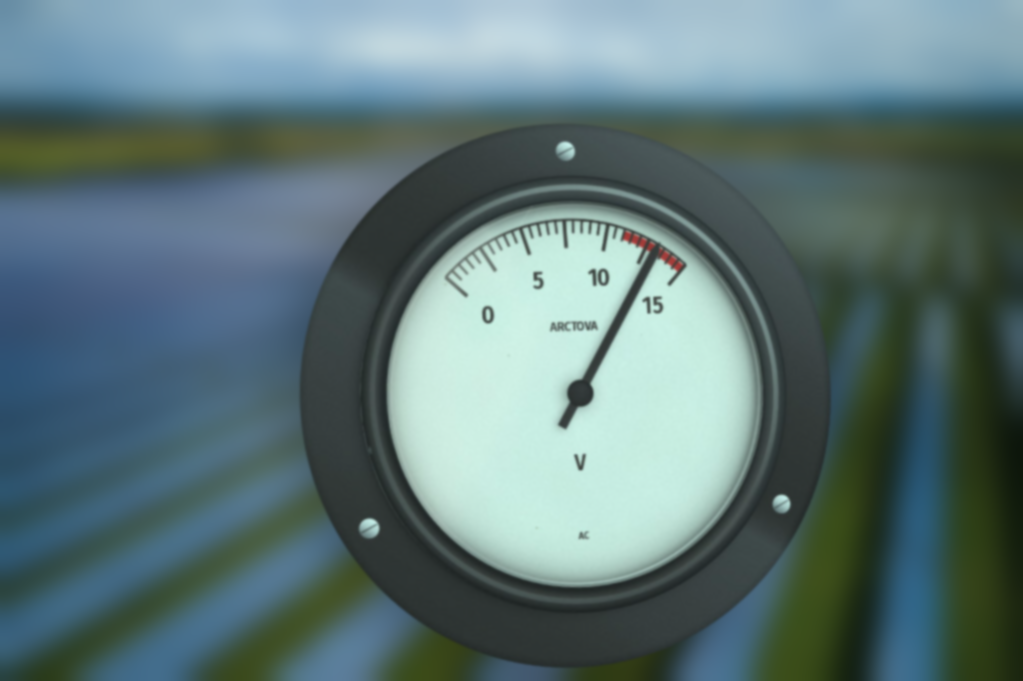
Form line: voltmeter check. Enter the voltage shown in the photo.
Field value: 13 V
